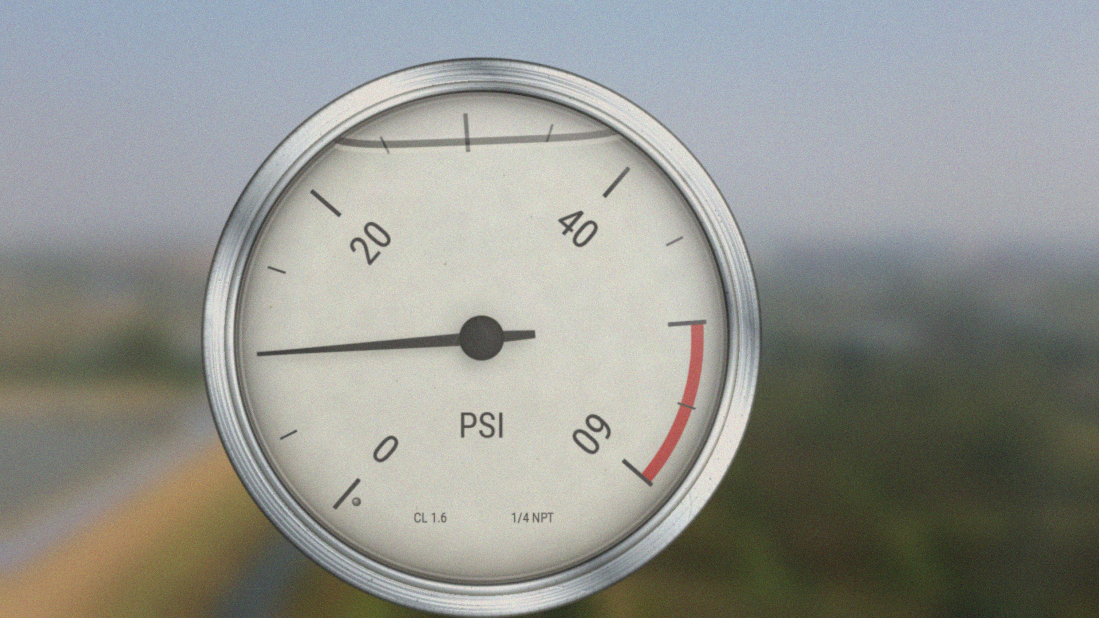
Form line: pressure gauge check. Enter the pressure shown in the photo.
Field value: 10 psi
